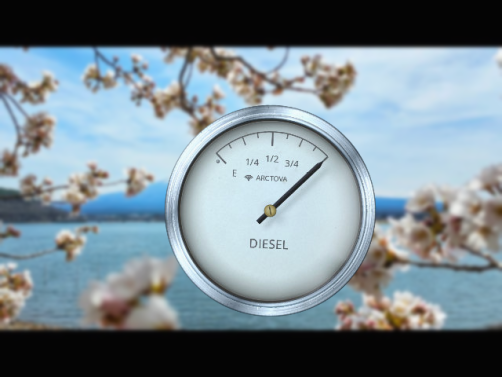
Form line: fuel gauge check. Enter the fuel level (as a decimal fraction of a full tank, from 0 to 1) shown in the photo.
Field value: 1
